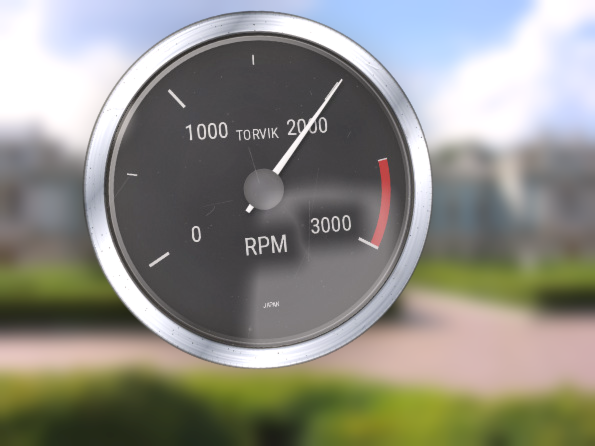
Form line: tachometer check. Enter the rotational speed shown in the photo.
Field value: 2000 rpm
